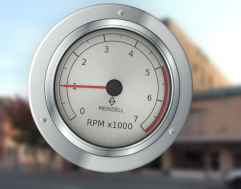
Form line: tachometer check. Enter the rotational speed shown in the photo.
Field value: 1000 rpm
